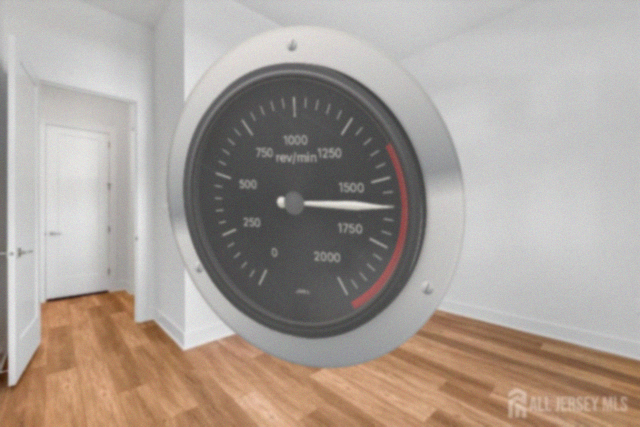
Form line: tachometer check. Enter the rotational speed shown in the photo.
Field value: 1600 rpm
